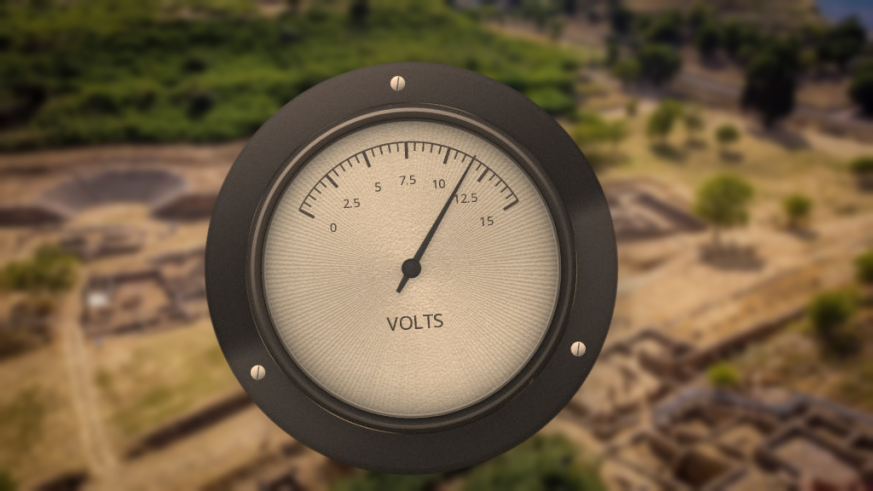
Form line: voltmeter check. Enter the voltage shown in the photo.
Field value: 11.5 V
